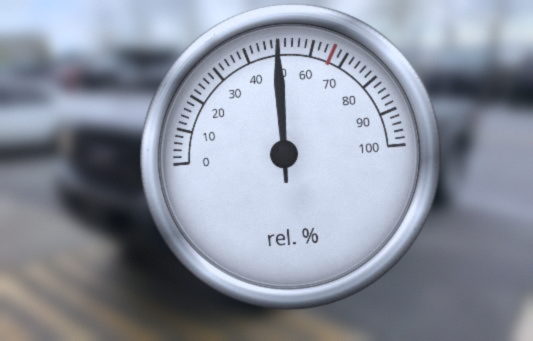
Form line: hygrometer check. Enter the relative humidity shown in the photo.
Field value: 50 %
